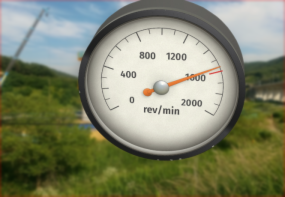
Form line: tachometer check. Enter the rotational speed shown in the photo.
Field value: 1550 rpm
